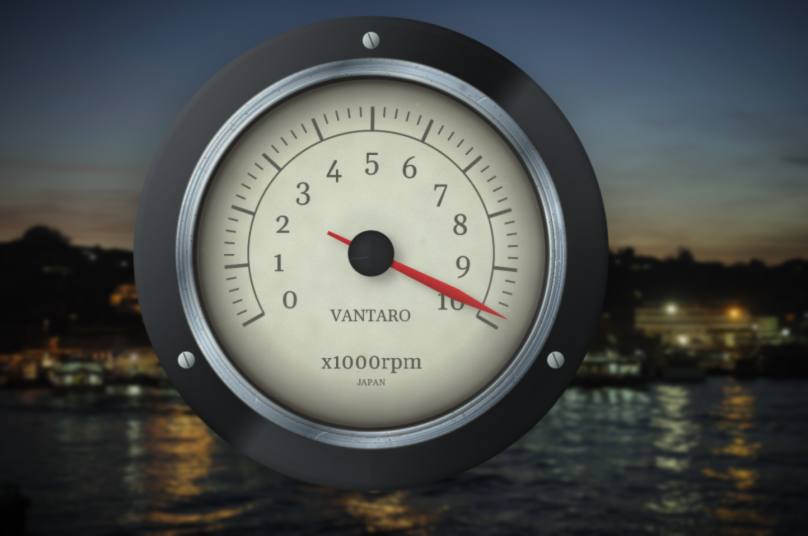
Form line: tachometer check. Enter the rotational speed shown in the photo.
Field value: 9800 rpm
